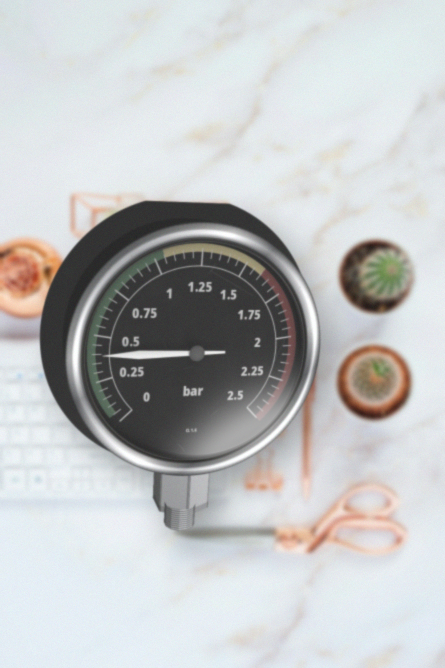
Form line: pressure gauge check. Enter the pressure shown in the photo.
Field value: 0.4 bar
